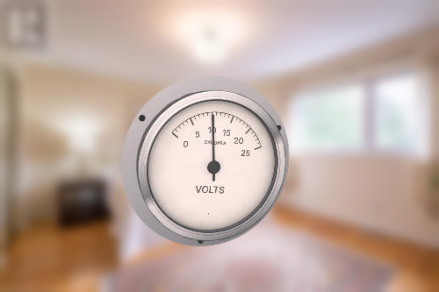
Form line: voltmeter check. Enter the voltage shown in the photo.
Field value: 10 V
